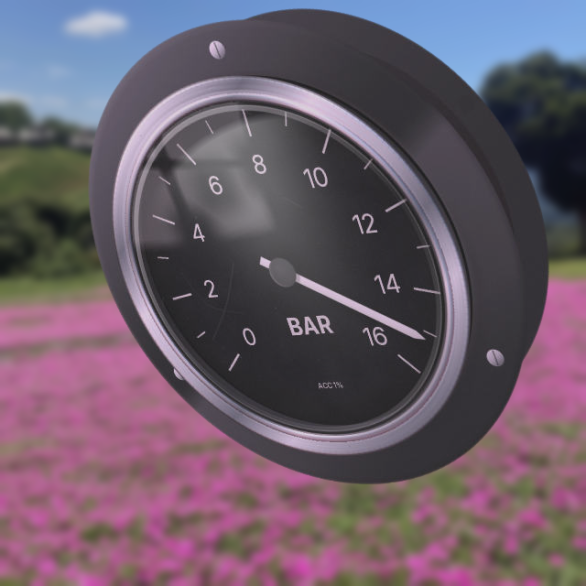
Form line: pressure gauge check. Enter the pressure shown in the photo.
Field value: 15 bar
